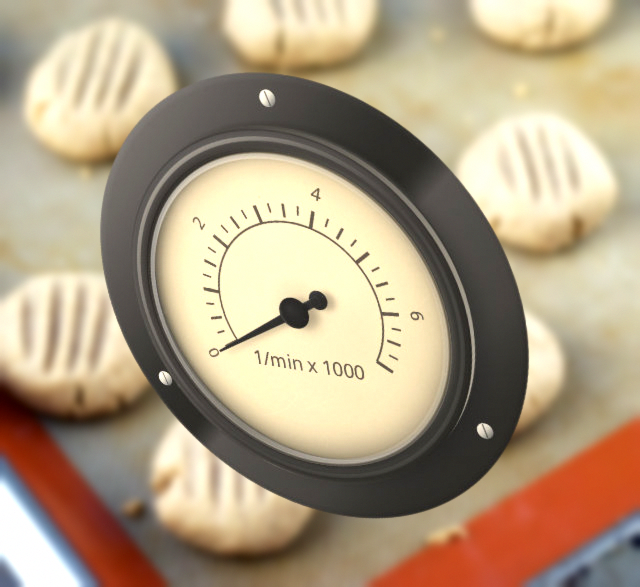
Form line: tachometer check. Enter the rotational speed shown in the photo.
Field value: 0 rpm
